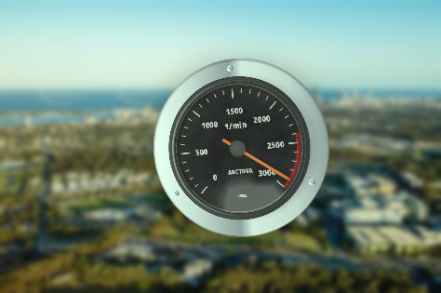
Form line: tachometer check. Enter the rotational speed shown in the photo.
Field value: 2900 rpm
